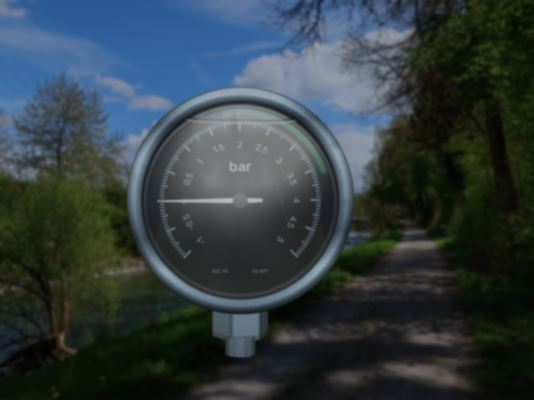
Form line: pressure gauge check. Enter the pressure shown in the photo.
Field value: 0 bar
